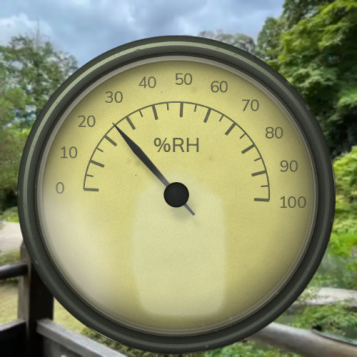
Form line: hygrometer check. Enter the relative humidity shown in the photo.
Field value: 25 %
